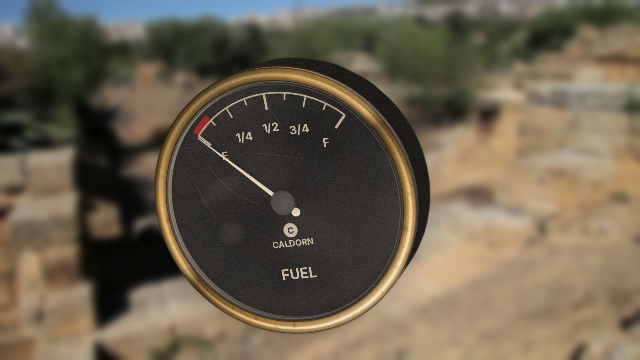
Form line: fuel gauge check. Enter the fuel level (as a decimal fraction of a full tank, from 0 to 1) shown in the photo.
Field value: 0
